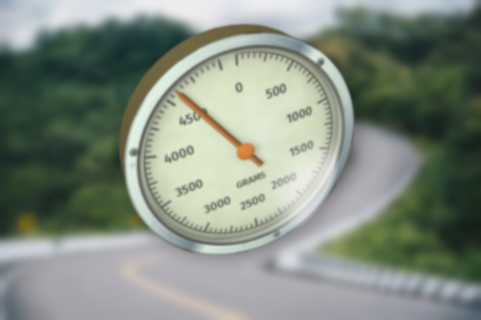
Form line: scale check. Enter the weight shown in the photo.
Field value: 4600 g
